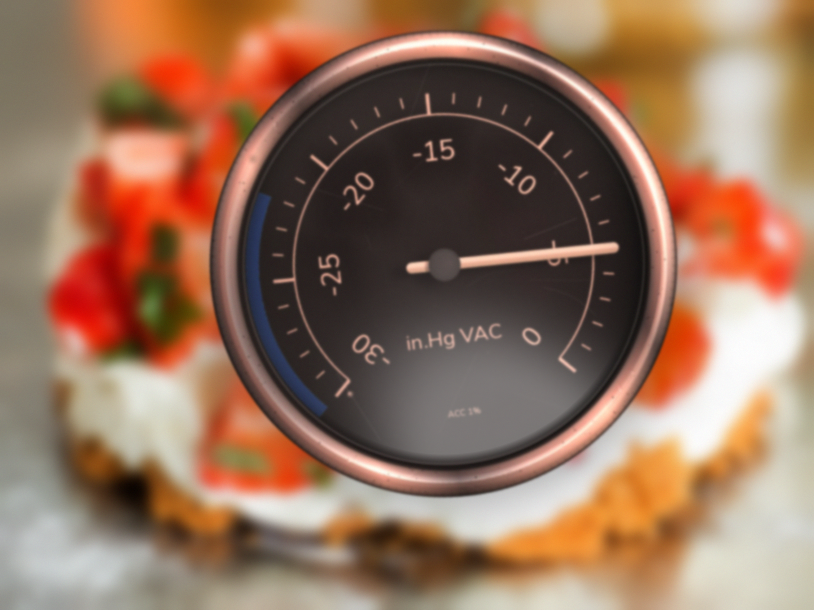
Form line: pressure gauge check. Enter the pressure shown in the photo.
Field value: -5 inHg
